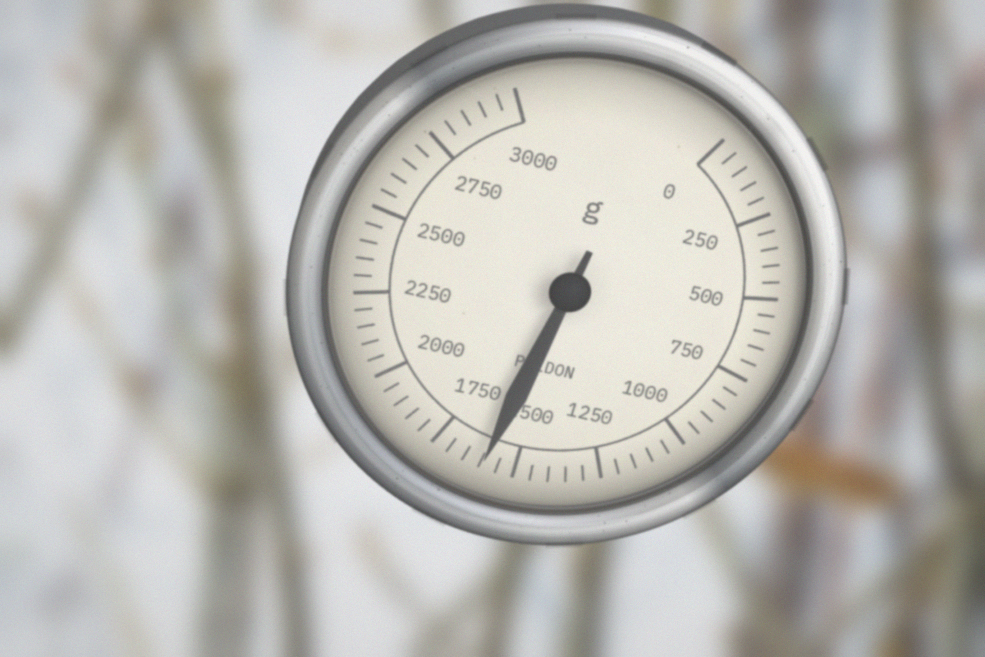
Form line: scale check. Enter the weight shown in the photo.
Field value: 1600 g
